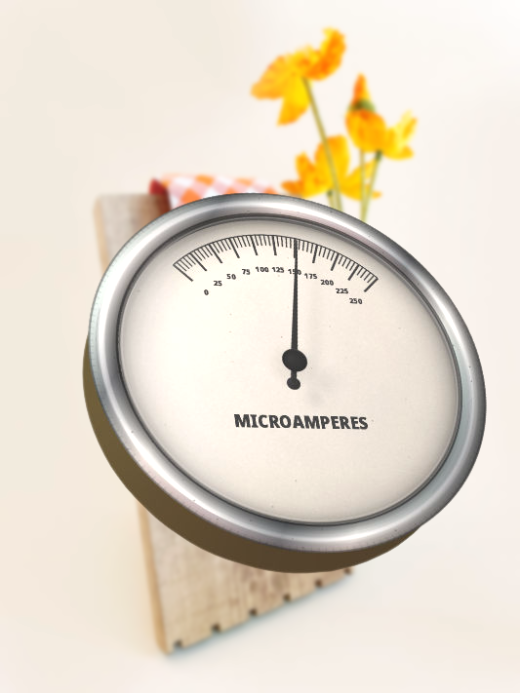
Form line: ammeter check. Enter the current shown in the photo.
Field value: 150 µA
